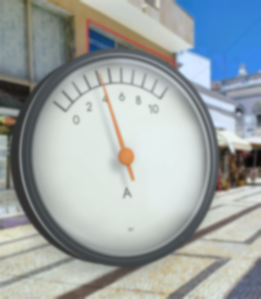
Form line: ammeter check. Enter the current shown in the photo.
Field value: 4 A
